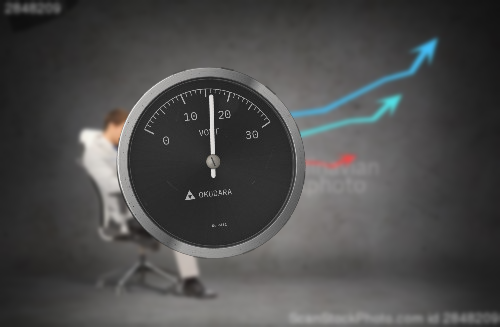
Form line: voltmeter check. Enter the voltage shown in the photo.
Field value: 16 V
